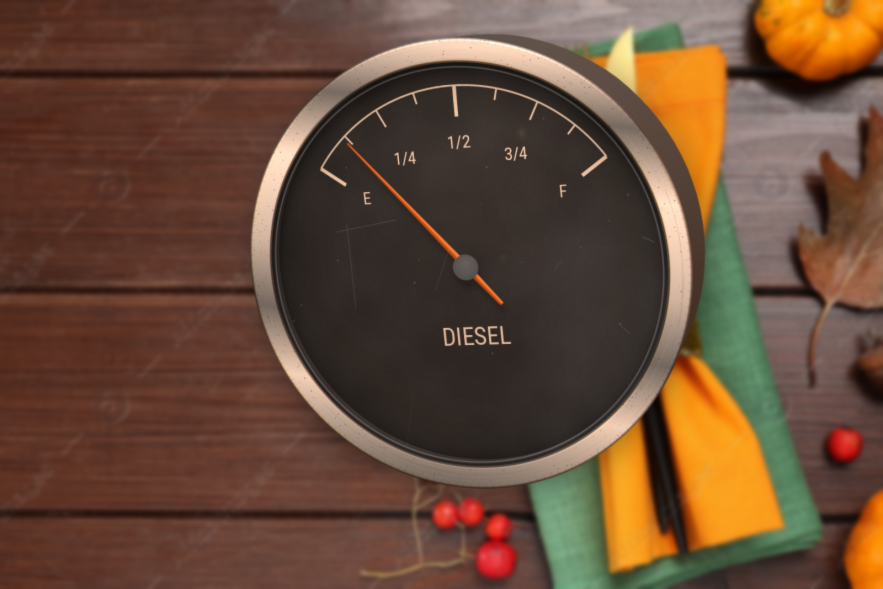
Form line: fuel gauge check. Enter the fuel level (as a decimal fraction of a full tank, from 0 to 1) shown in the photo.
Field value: 0.125
